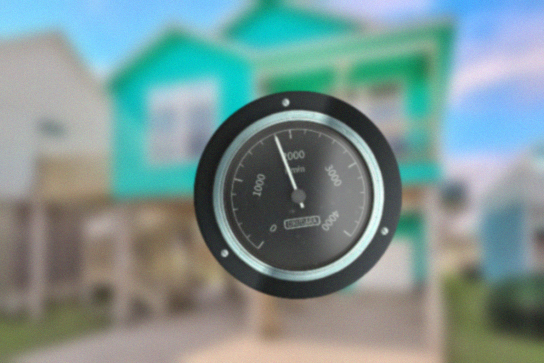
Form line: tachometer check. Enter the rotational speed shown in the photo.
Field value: 1800 rpm
